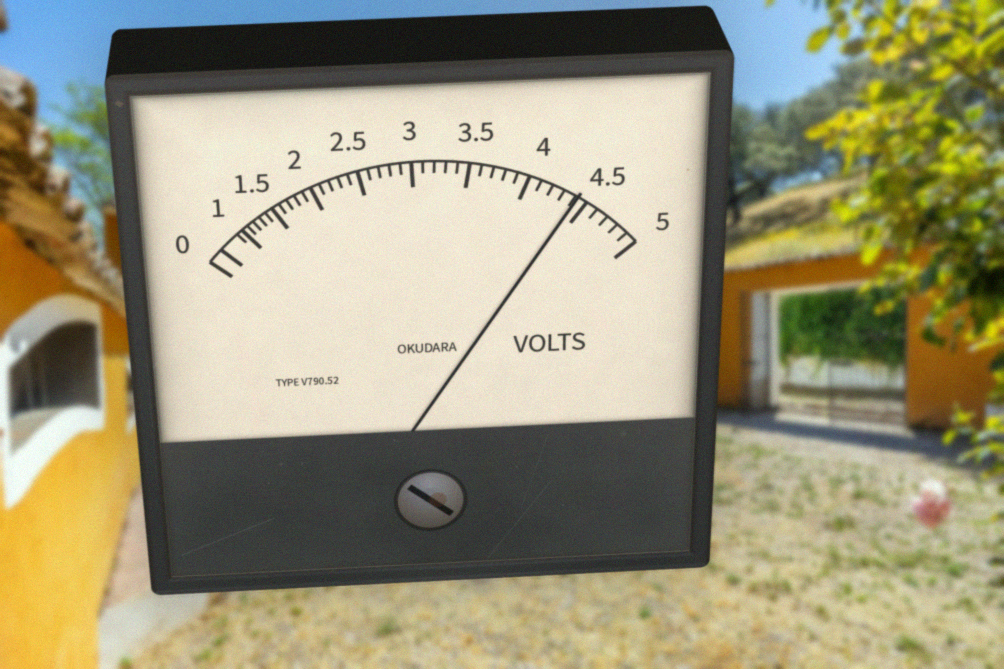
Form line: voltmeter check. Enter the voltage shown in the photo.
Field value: 4.4 V
